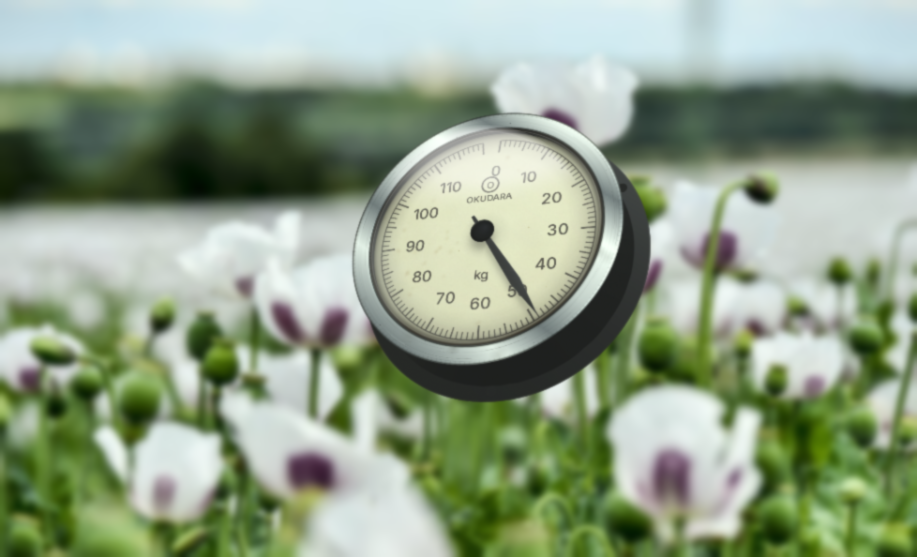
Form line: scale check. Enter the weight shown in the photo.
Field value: 49 kg
